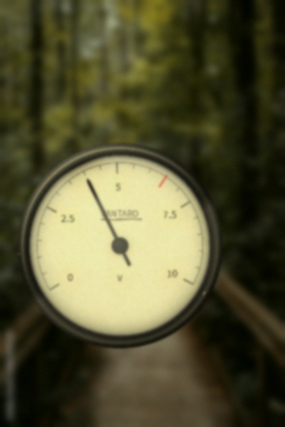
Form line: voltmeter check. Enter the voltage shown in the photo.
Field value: 4 V
